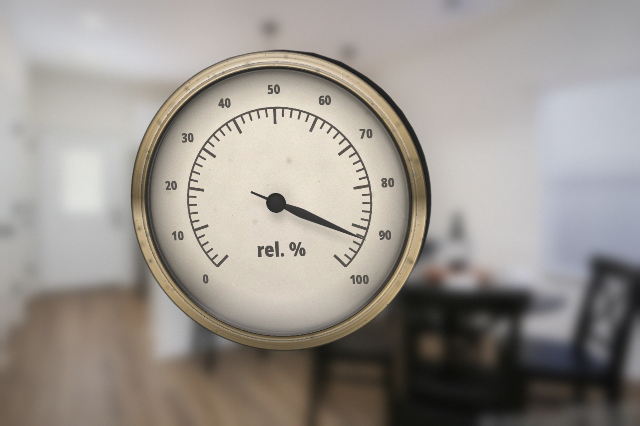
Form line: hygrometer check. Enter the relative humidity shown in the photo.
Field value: 92 %
